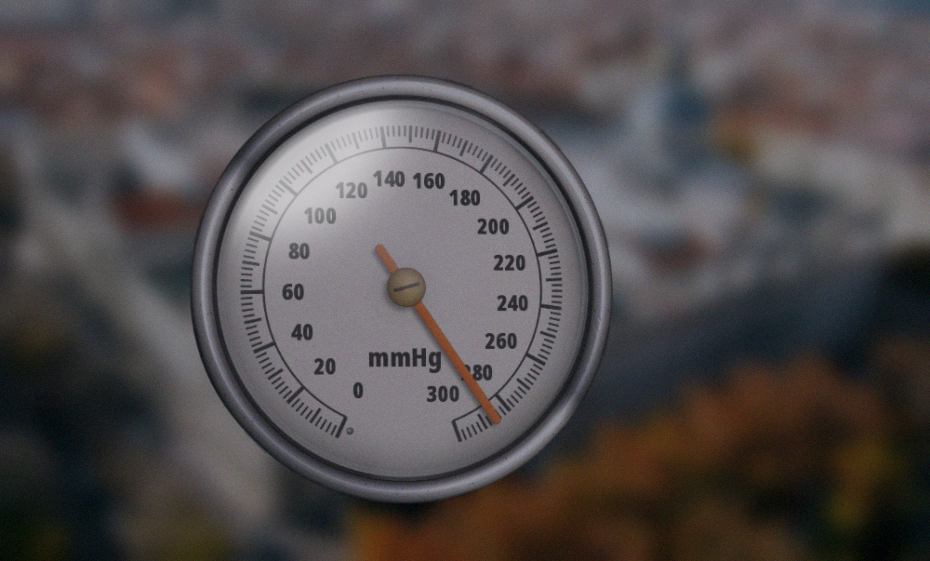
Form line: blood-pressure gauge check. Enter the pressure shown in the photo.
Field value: 286 mmHg
